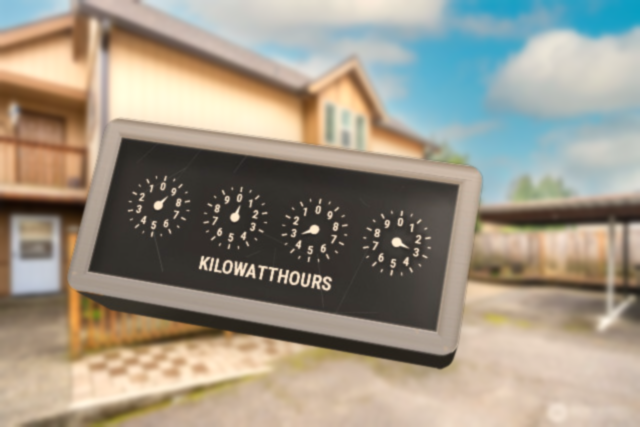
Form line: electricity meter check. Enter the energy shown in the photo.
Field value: 9033 kWh
